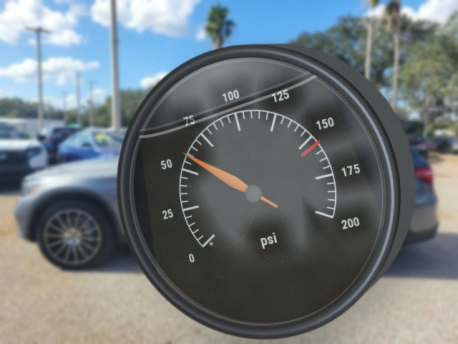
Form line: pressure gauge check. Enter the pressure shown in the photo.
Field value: 60 psi
